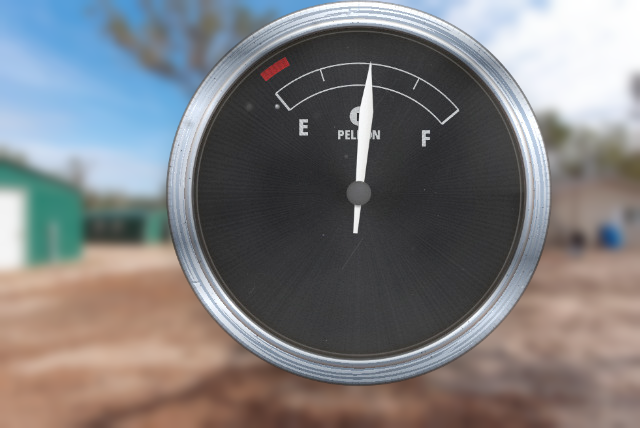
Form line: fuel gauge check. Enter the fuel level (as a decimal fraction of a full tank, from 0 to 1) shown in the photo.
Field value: 0.5
